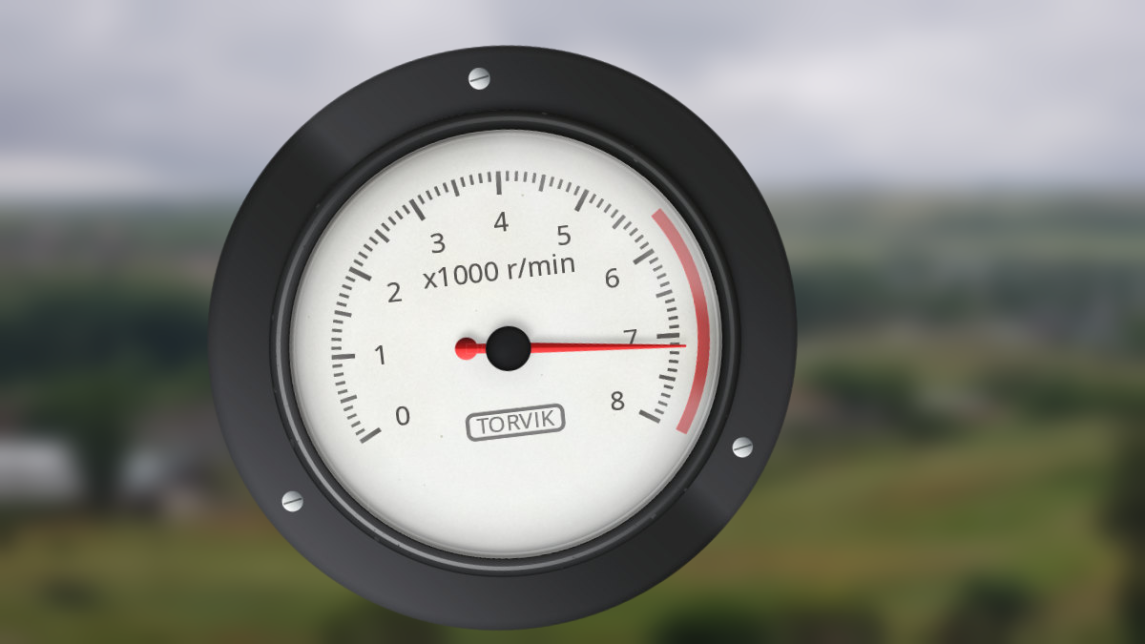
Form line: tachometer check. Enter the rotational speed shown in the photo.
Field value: 7100 rpm
